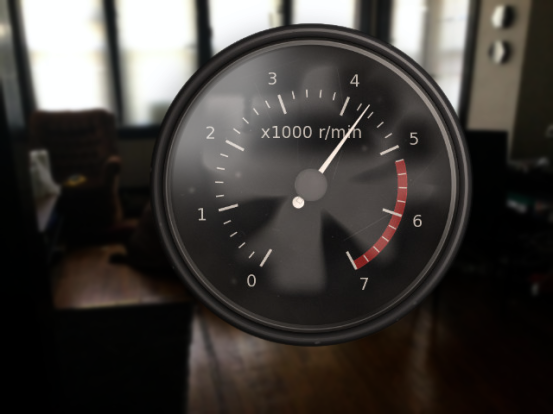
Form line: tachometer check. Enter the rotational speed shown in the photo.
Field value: 4300 rpm
